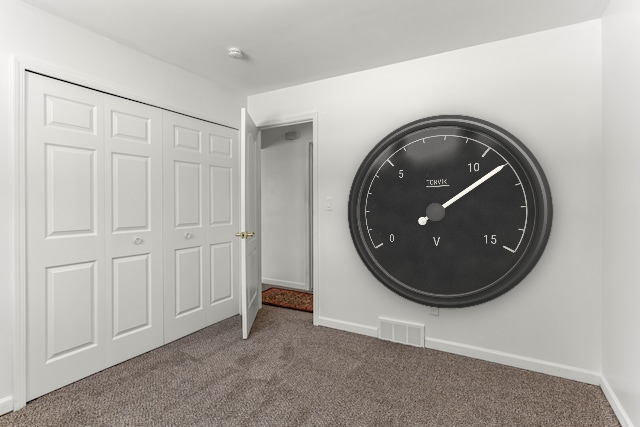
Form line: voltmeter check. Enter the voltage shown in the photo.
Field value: 11 V
